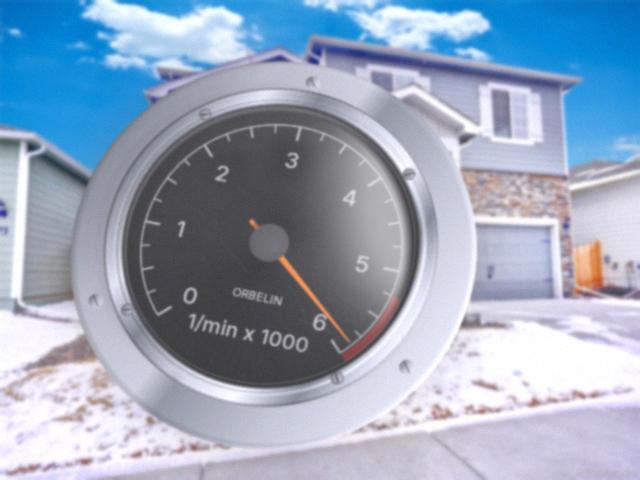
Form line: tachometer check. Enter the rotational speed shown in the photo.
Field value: 5875 rpm
